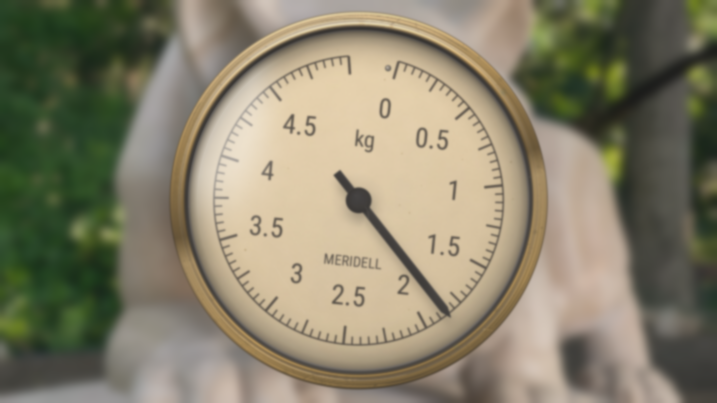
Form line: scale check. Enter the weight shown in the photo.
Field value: 1.85 kg
